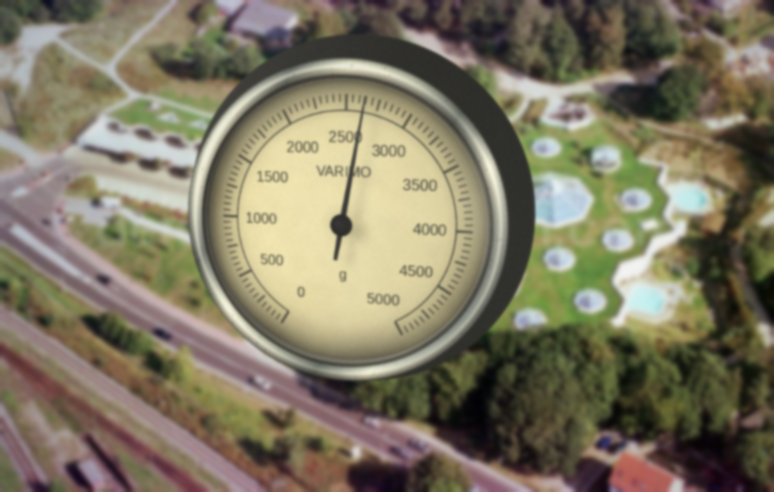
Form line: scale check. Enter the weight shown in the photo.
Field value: 2650 g
